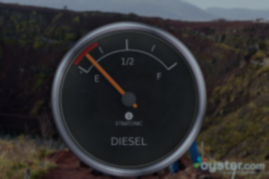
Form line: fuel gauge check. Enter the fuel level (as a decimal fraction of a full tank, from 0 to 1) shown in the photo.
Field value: 0.125
